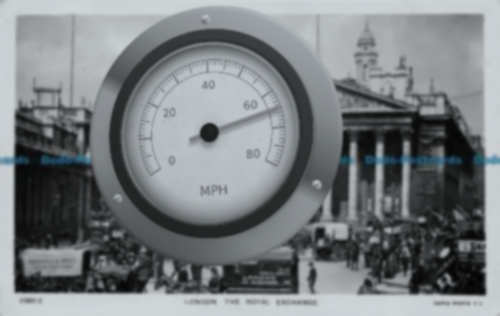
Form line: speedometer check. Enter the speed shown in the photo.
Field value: 65 mph
